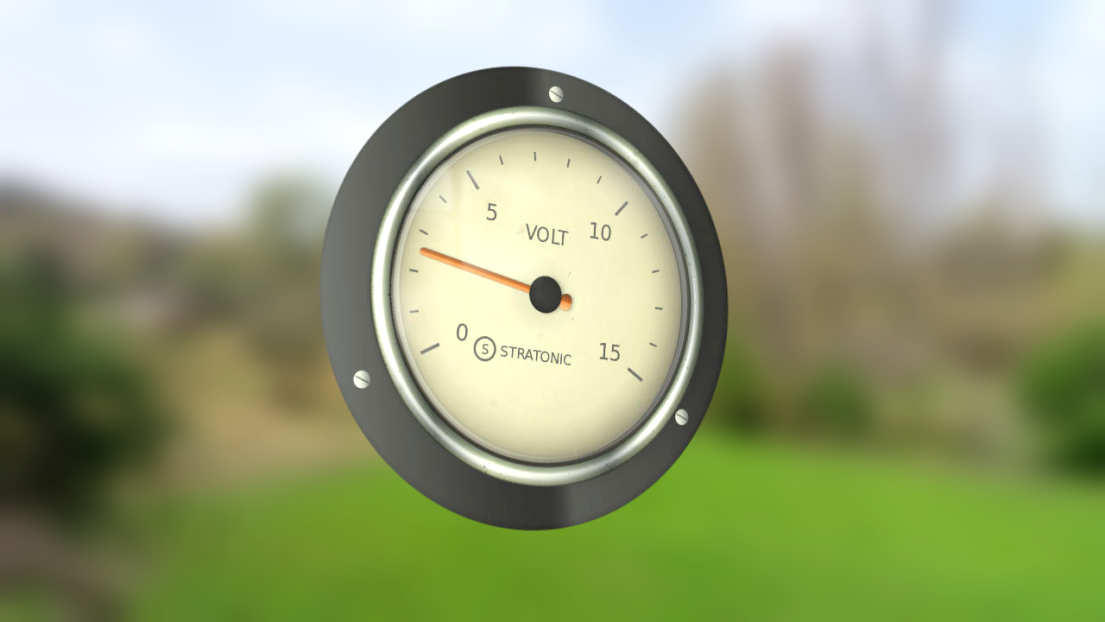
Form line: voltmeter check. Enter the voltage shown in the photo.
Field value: 2.5 V
